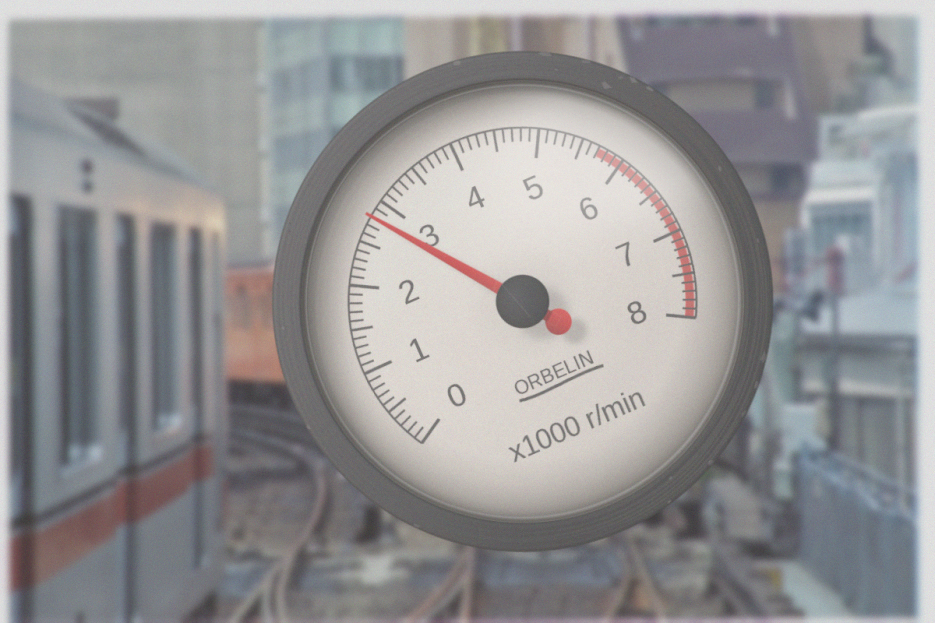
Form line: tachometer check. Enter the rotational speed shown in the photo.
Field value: 2800 rpm
